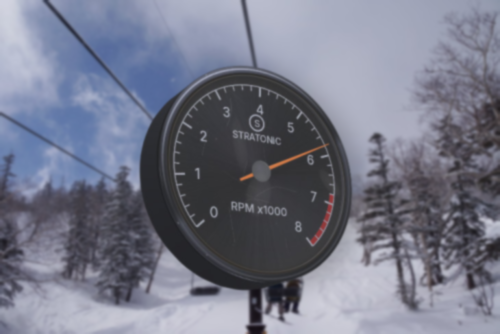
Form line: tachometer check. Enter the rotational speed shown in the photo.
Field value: 5800 rpm
